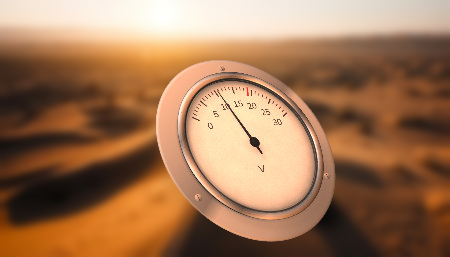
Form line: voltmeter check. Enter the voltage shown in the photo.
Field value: 10 V
